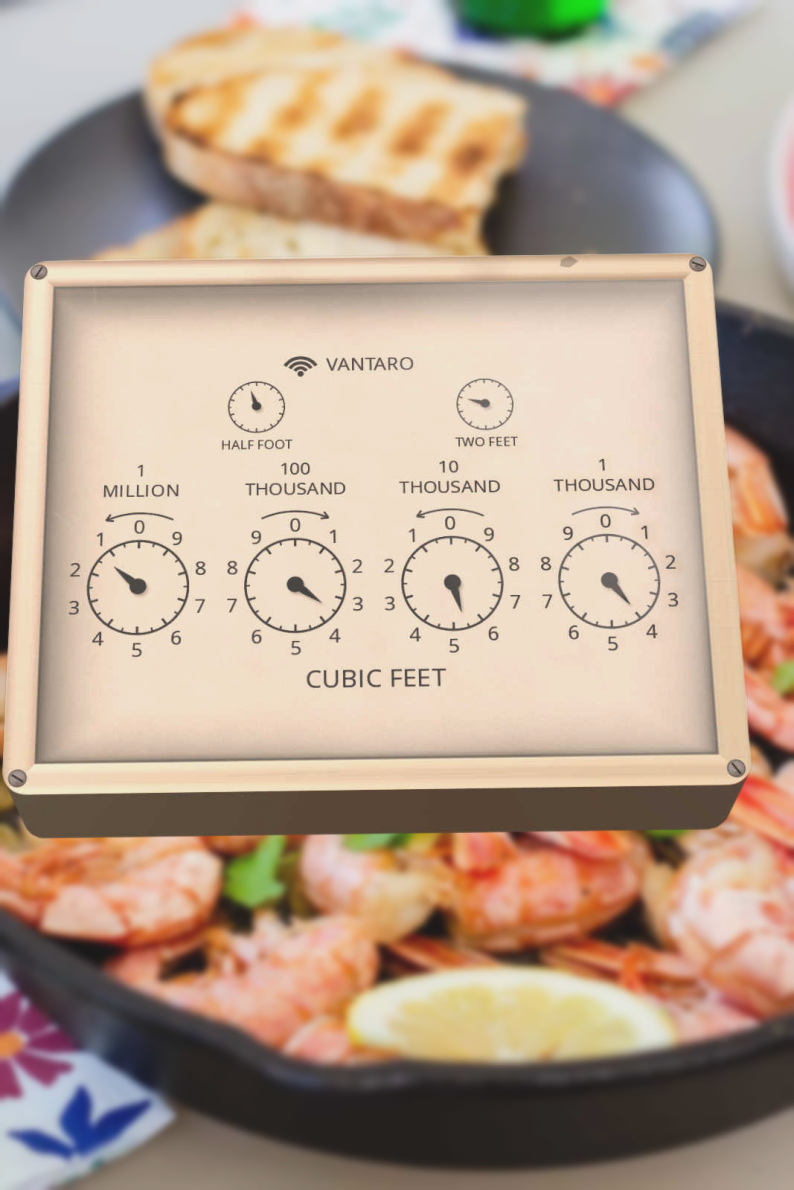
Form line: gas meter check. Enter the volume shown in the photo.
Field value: 135400 ft³
